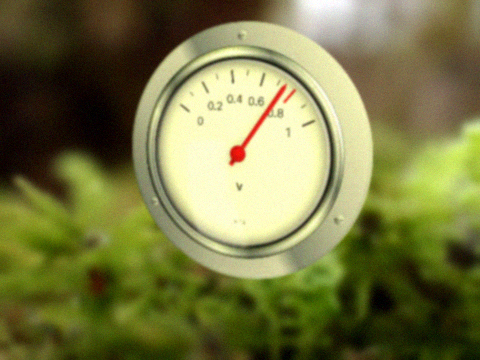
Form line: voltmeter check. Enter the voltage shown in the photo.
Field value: 0.75 V
